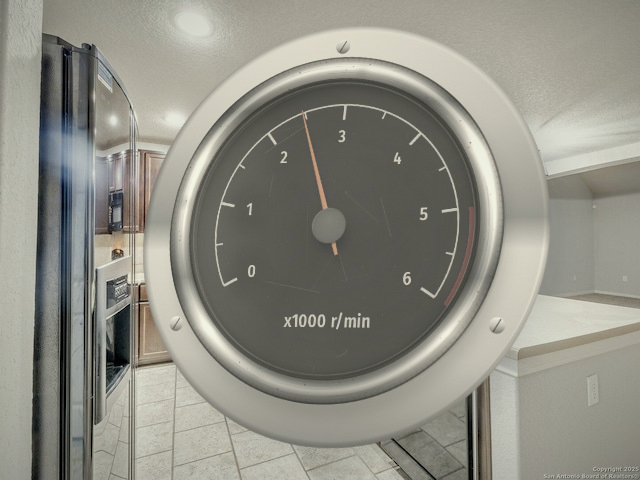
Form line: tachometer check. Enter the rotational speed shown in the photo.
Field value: 2500 rpm
